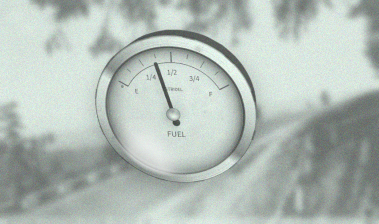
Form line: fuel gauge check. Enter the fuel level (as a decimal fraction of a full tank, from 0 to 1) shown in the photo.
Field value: 0.375
